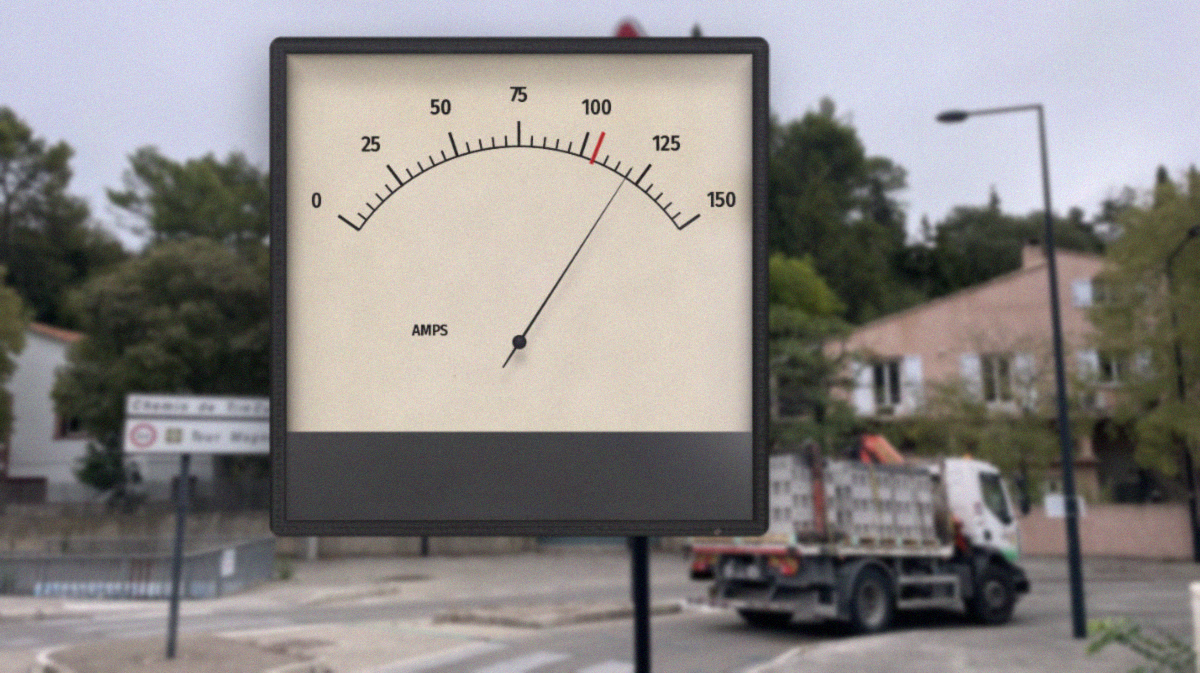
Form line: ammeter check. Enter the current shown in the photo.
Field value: 120 A
